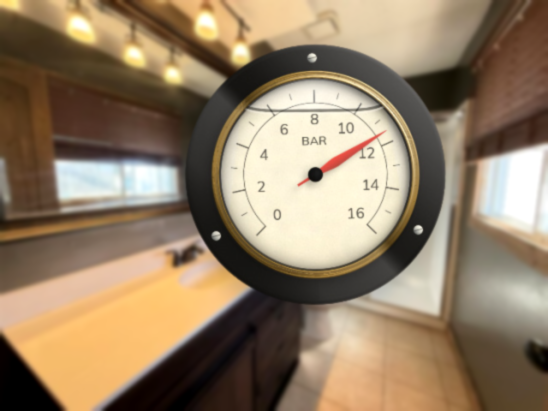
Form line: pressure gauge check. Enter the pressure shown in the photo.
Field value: 11.5 bar
